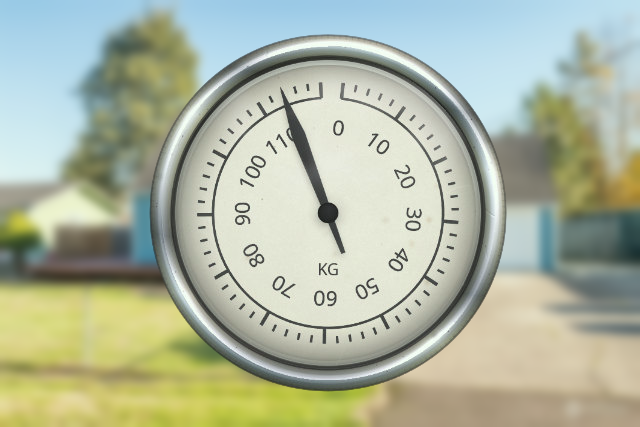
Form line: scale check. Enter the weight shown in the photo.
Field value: 114 kg
